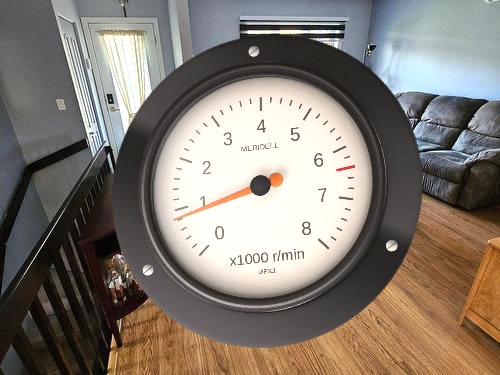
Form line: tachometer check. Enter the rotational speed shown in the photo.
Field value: 800 rpm
